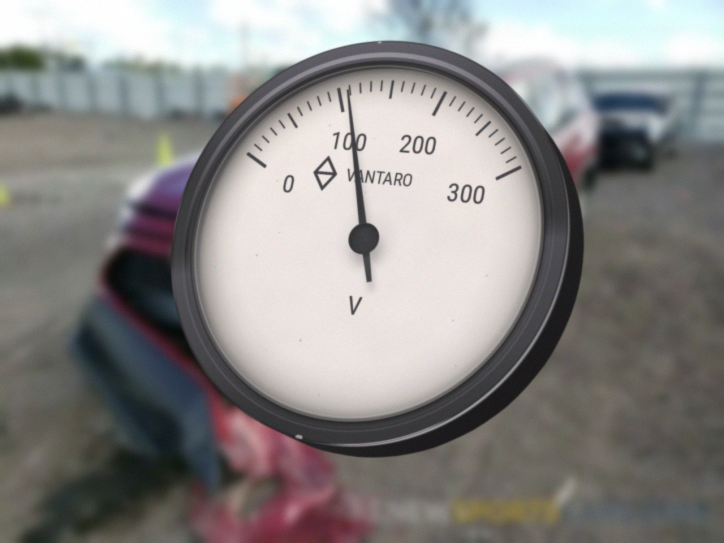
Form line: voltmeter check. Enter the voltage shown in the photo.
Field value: 110 V
